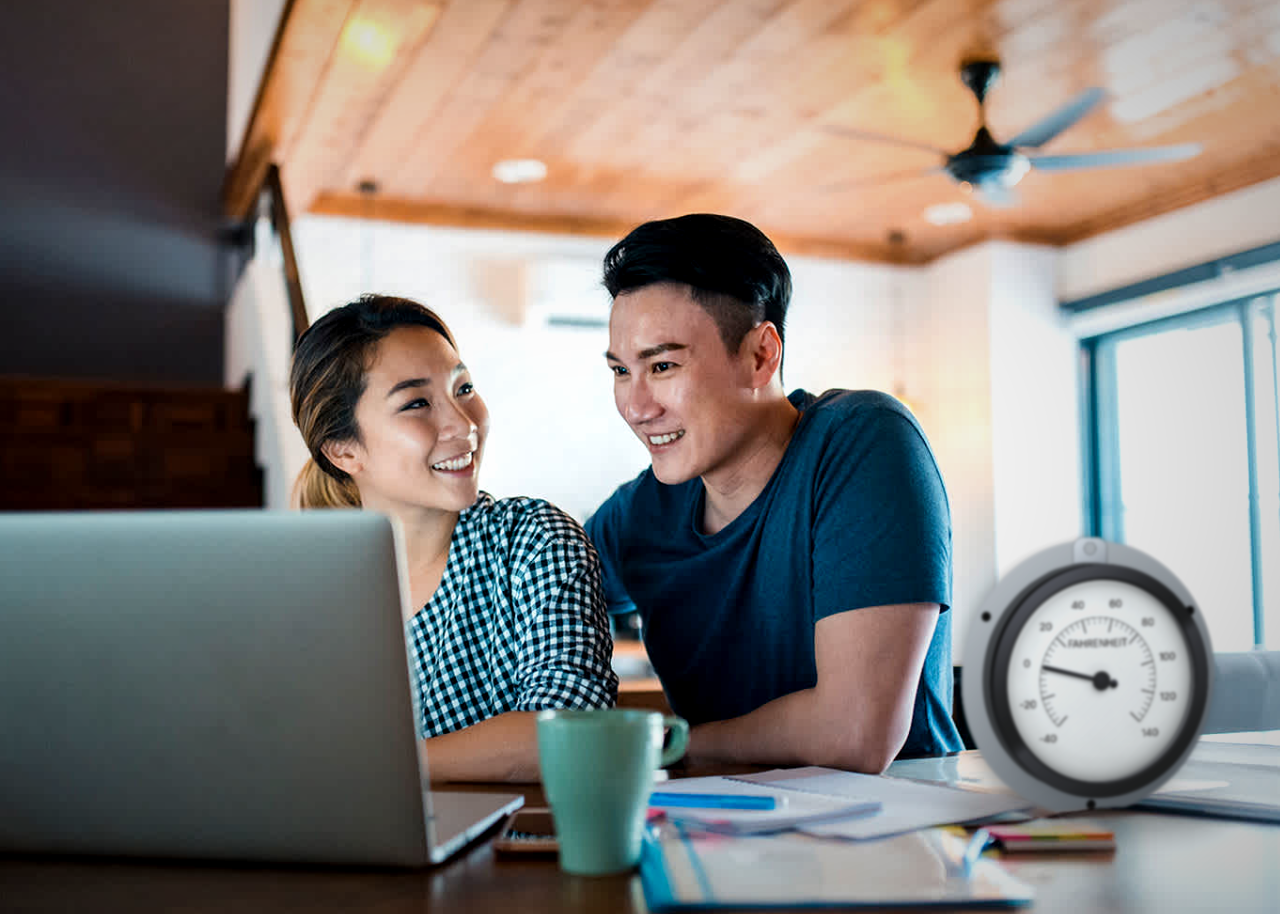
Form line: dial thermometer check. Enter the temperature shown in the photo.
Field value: 0 °F
